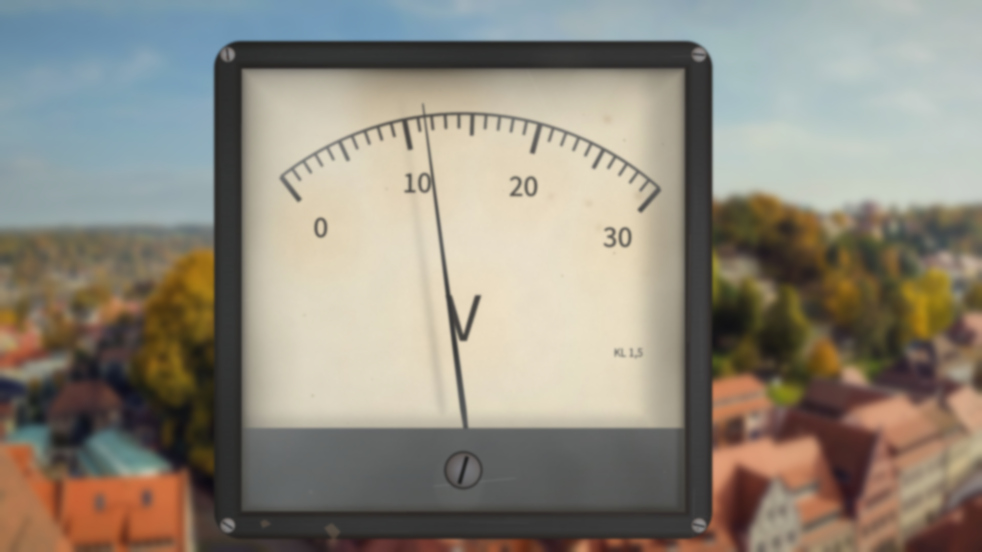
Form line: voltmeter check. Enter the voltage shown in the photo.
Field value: 11.5 V
